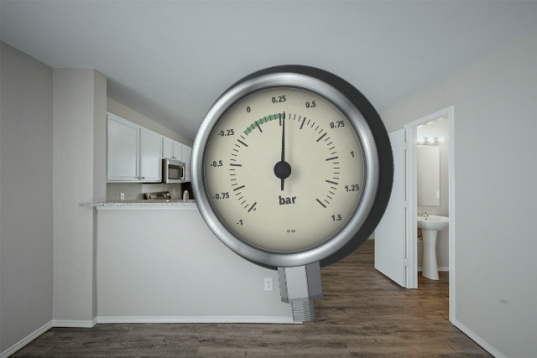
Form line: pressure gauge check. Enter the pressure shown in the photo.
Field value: 0.3 bar
